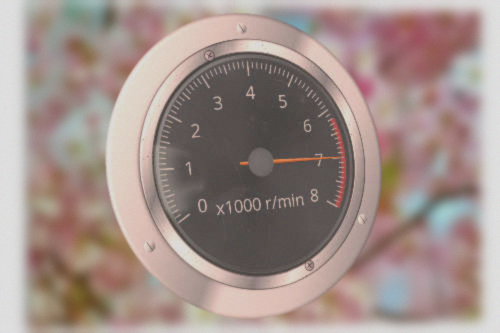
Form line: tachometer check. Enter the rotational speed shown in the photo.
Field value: 7000 rpm
